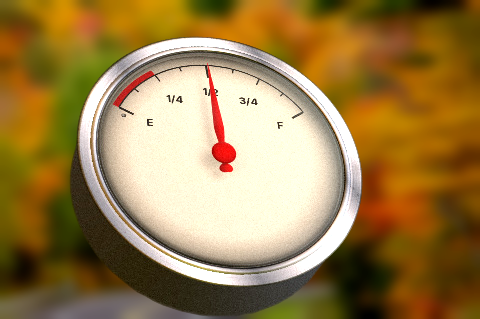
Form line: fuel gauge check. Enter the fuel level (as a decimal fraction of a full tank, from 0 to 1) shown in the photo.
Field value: 0.5
